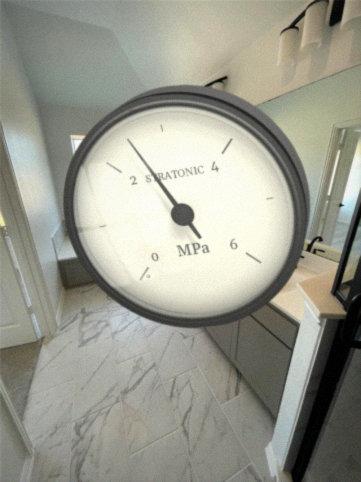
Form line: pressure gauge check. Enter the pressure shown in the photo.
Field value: 2.5 MPa
